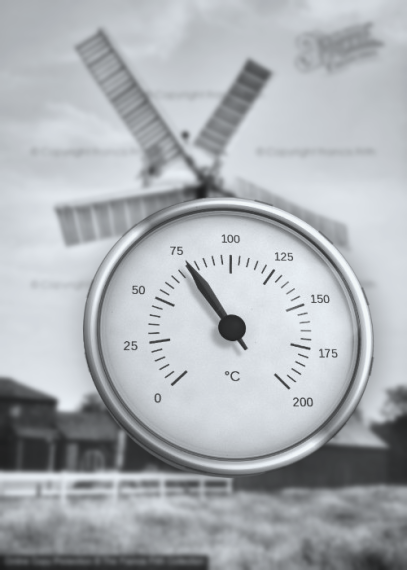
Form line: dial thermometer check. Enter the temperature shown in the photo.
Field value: 75 °C
